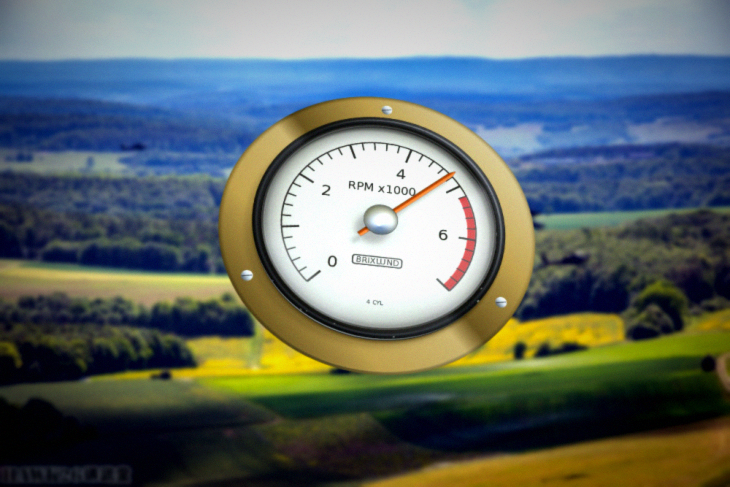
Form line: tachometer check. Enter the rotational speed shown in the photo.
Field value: 4800 rpm
